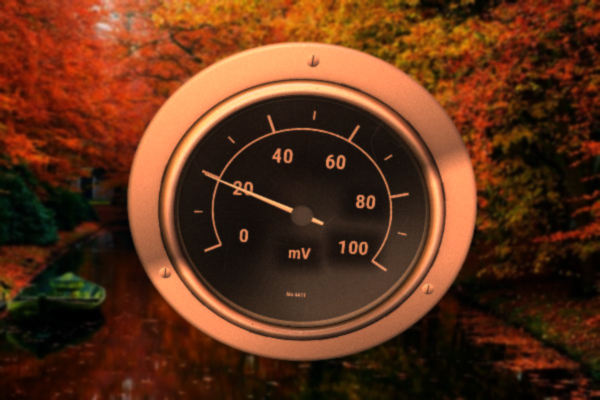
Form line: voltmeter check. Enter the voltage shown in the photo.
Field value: 20 mV
